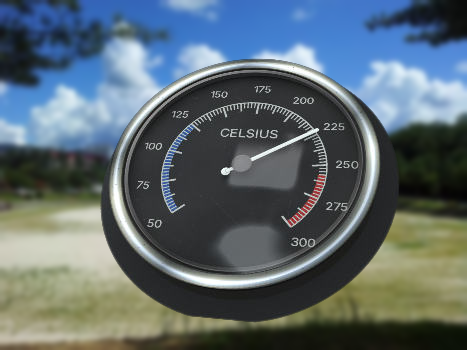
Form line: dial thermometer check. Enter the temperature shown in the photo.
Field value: 225 °C
